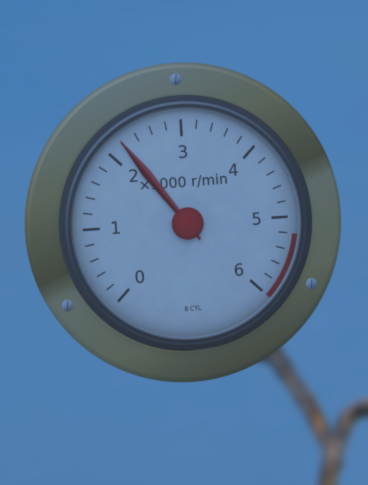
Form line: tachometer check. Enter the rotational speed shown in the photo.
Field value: 2200 rpm
